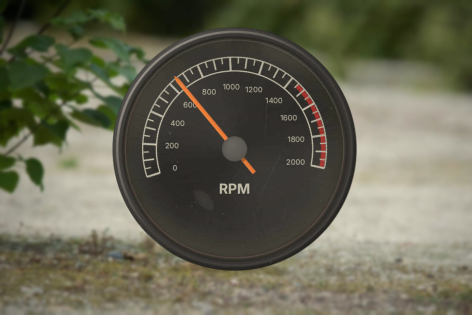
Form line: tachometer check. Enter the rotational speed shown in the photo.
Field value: 650 rpm
